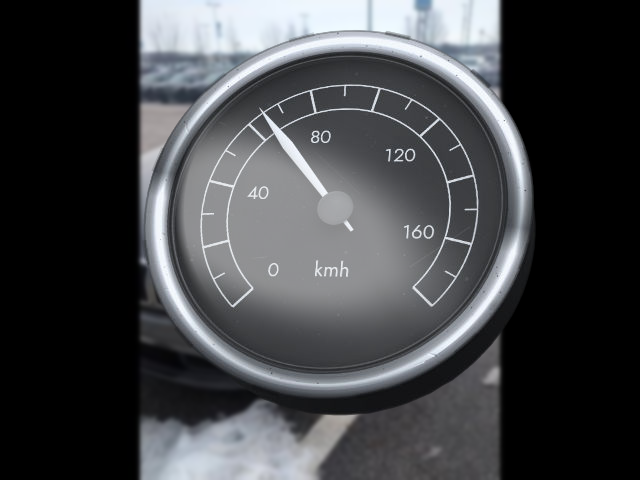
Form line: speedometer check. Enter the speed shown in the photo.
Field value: 65 km/h
